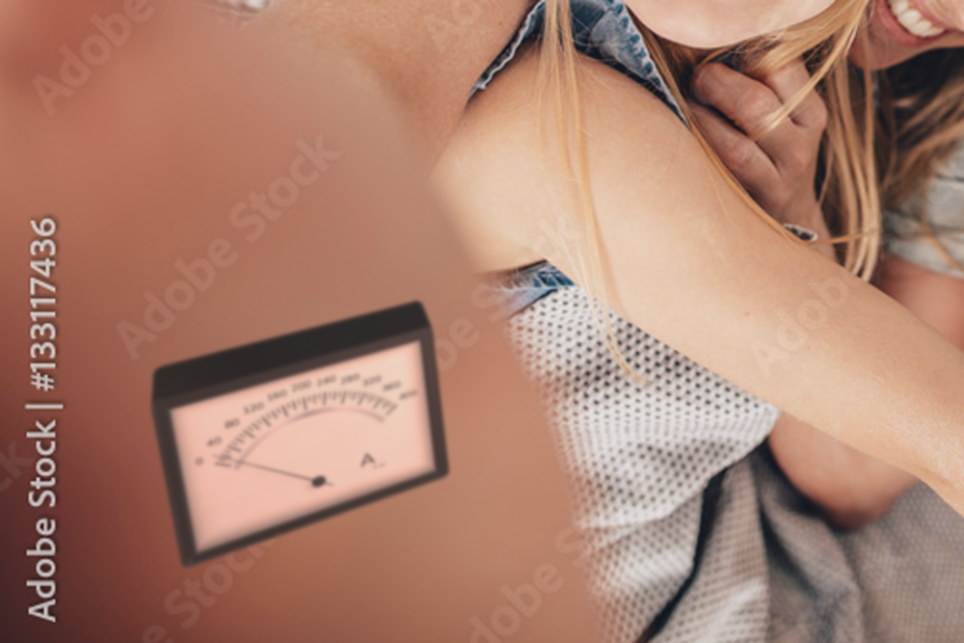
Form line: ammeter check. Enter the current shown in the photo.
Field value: 20 A
